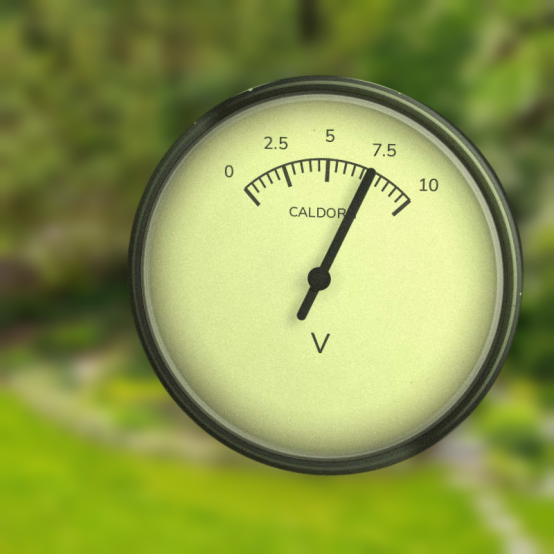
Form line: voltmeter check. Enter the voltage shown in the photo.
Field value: 7.5 V
